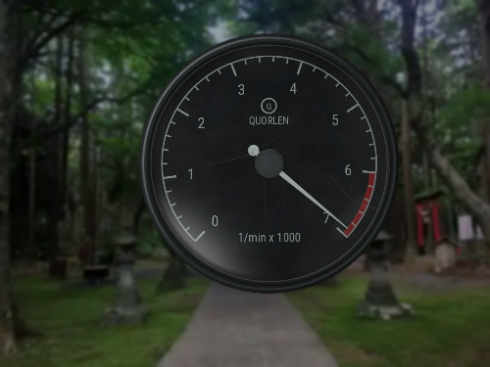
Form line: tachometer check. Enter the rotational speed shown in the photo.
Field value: 6900 rpm
